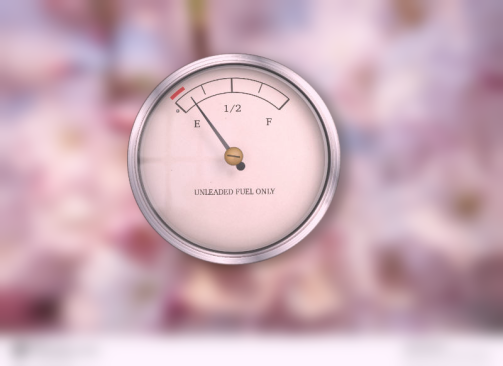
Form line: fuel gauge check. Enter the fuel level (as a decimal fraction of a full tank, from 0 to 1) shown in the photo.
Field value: 0.125
